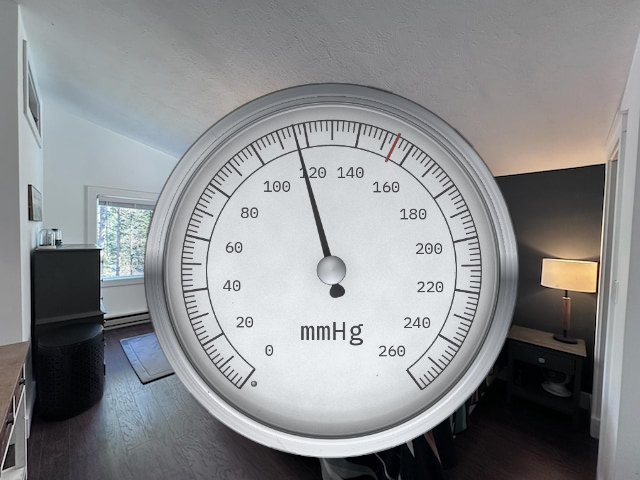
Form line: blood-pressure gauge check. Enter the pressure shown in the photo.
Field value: 116 mmHg
